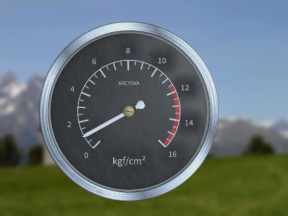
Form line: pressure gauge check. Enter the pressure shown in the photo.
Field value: 1 kg/cm²
